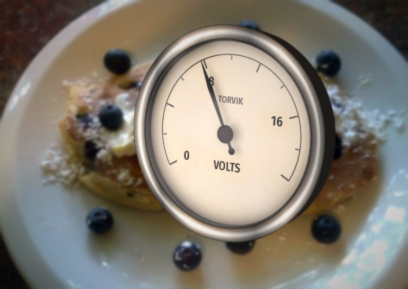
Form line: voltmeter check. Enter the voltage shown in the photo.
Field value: 8 V
